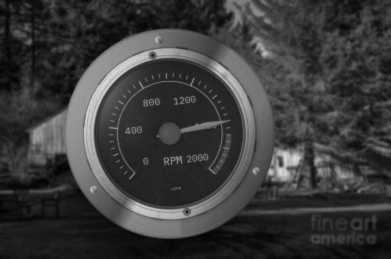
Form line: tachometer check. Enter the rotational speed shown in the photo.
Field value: 1600 rpm
